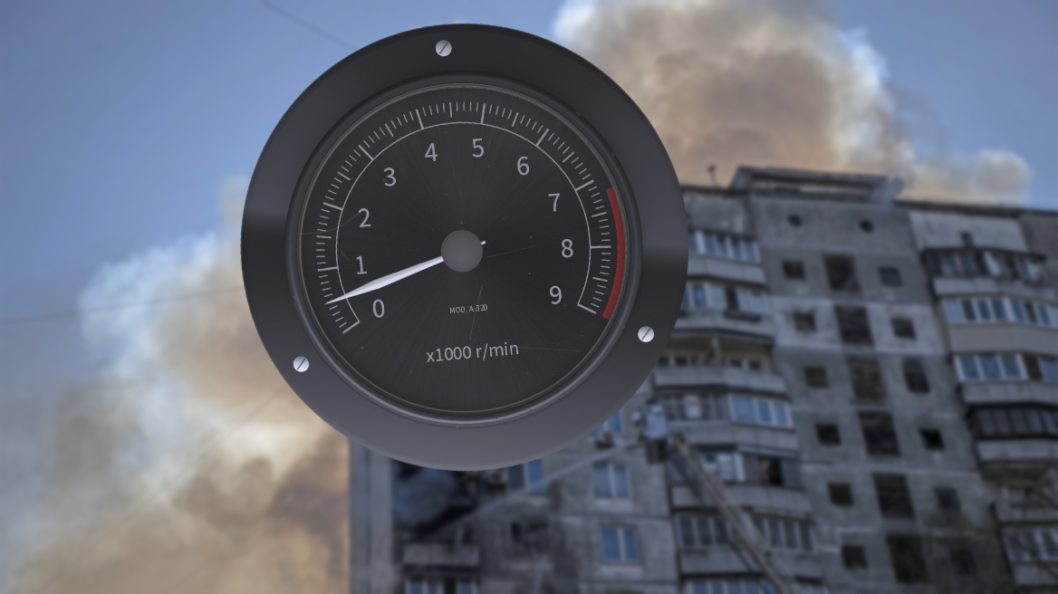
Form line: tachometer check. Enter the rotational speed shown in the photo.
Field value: 500 rpm
